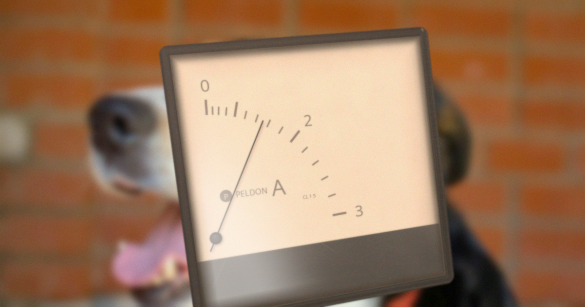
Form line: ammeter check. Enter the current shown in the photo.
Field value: 1.5 A
